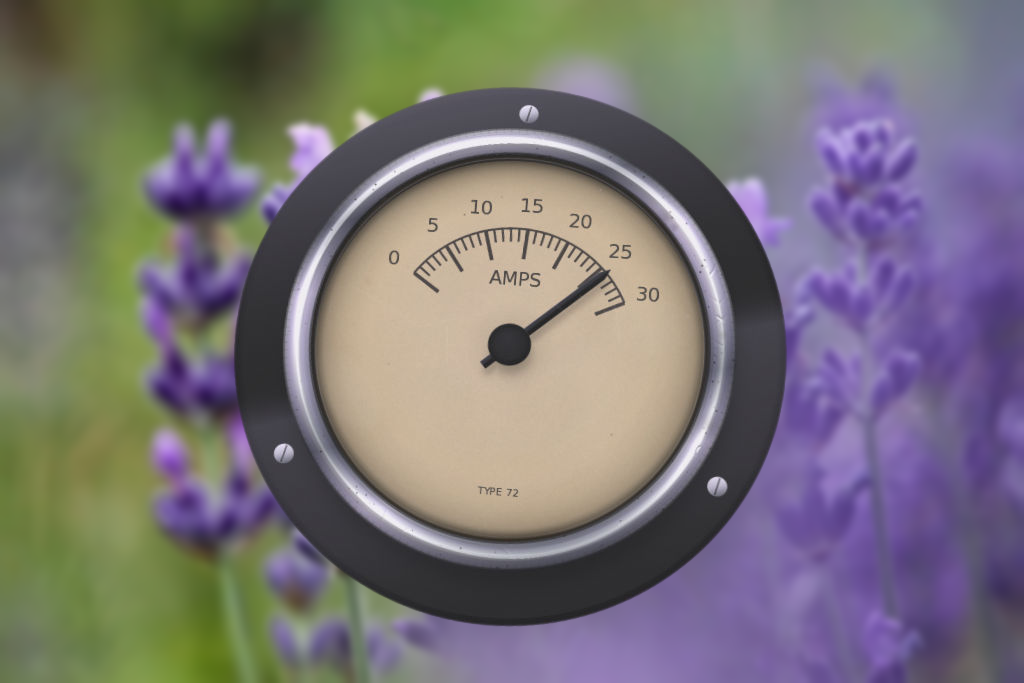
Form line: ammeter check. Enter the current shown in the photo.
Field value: 26 A
